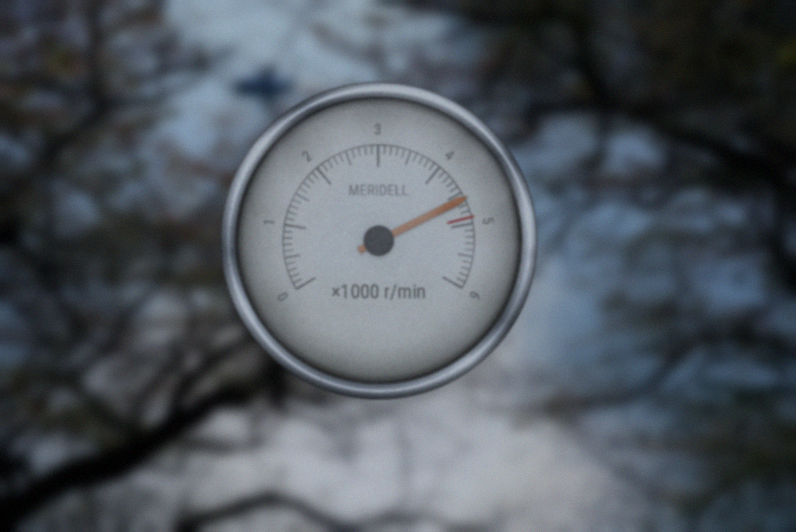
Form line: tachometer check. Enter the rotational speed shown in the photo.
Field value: 4600 rpm
